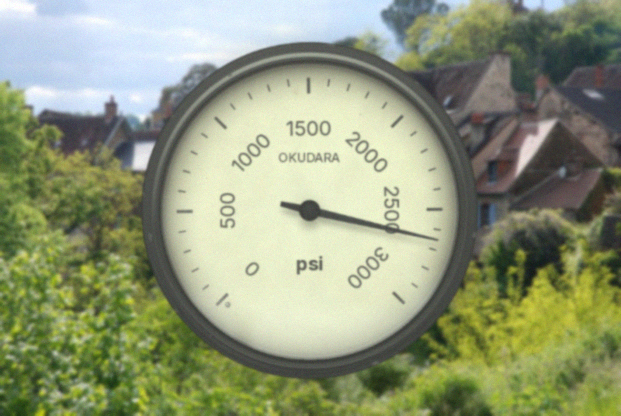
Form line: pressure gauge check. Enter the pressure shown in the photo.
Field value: 2650 psi
